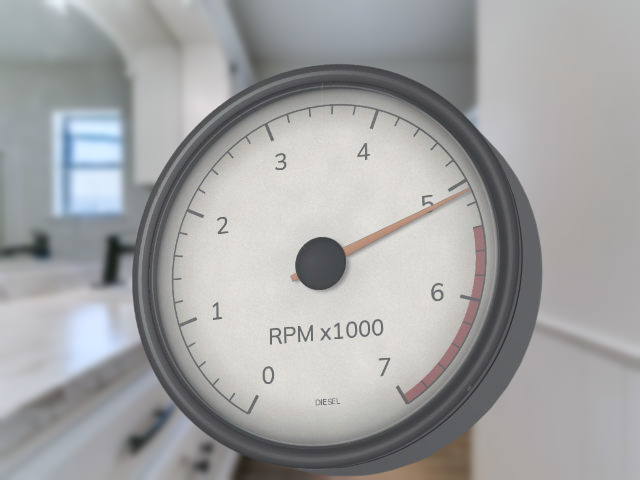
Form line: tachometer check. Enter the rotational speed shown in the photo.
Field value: 5100 rpm
